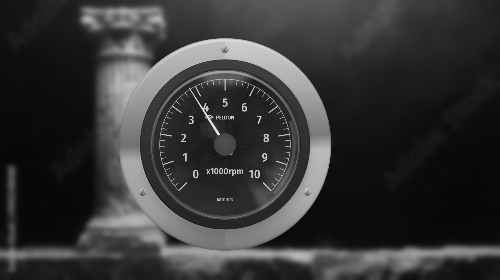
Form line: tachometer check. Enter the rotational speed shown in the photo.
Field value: 3800 rpm
